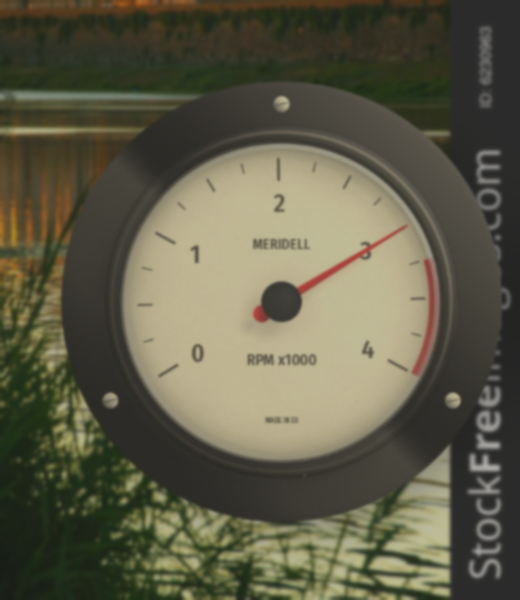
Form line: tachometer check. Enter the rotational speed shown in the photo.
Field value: 3000 rpm
